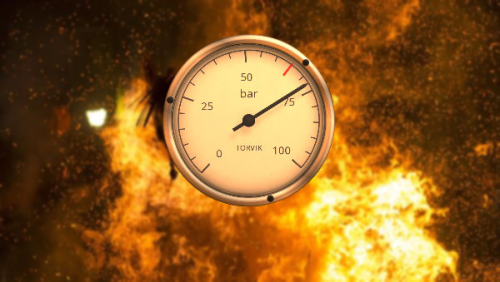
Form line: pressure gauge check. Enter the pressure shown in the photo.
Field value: 72.5 bar
